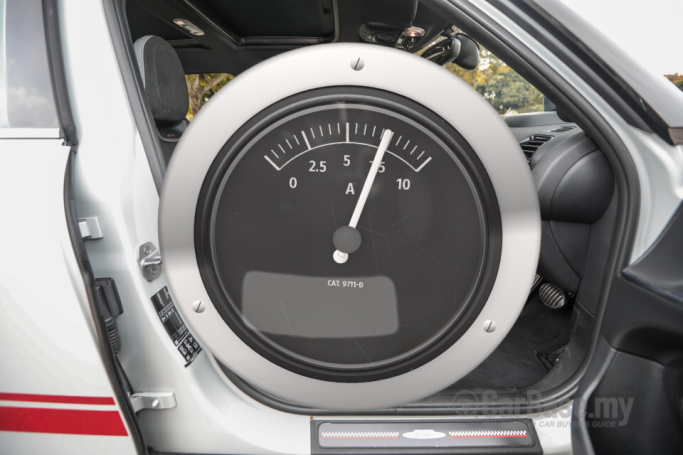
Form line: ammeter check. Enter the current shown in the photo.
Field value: 7.25 A
